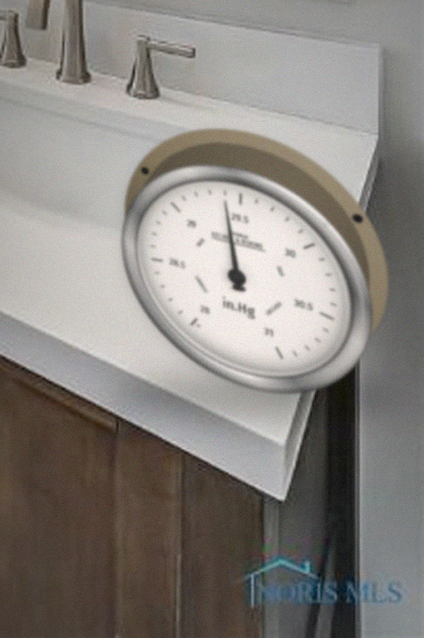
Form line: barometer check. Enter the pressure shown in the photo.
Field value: 29.4 inHg
